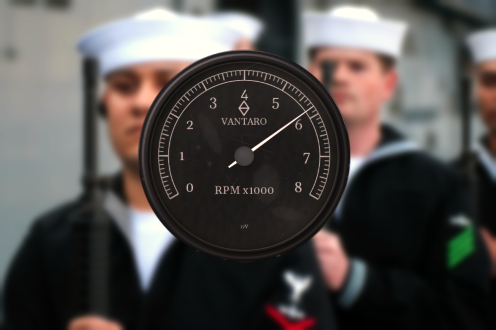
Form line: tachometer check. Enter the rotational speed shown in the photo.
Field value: 5800 rpm
